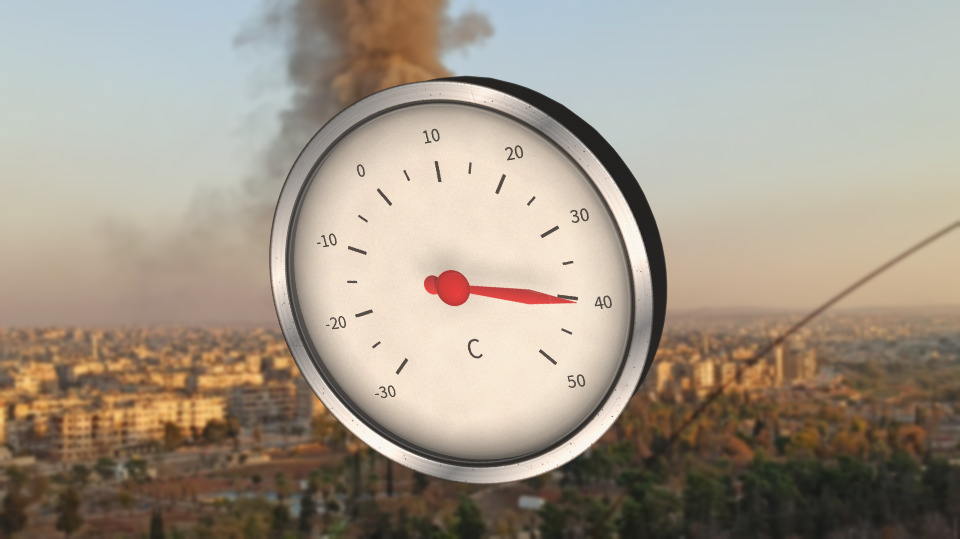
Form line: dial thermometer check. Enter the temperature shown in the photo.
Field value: 40 °C
